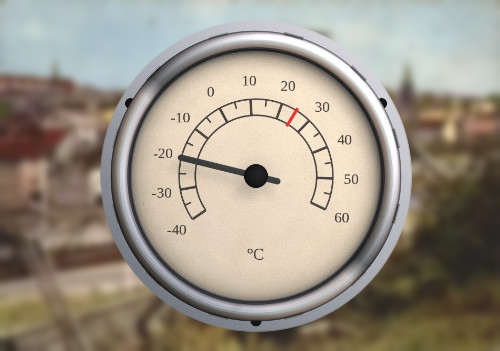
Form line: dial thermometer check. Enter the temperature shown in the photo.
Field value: -20 °C
